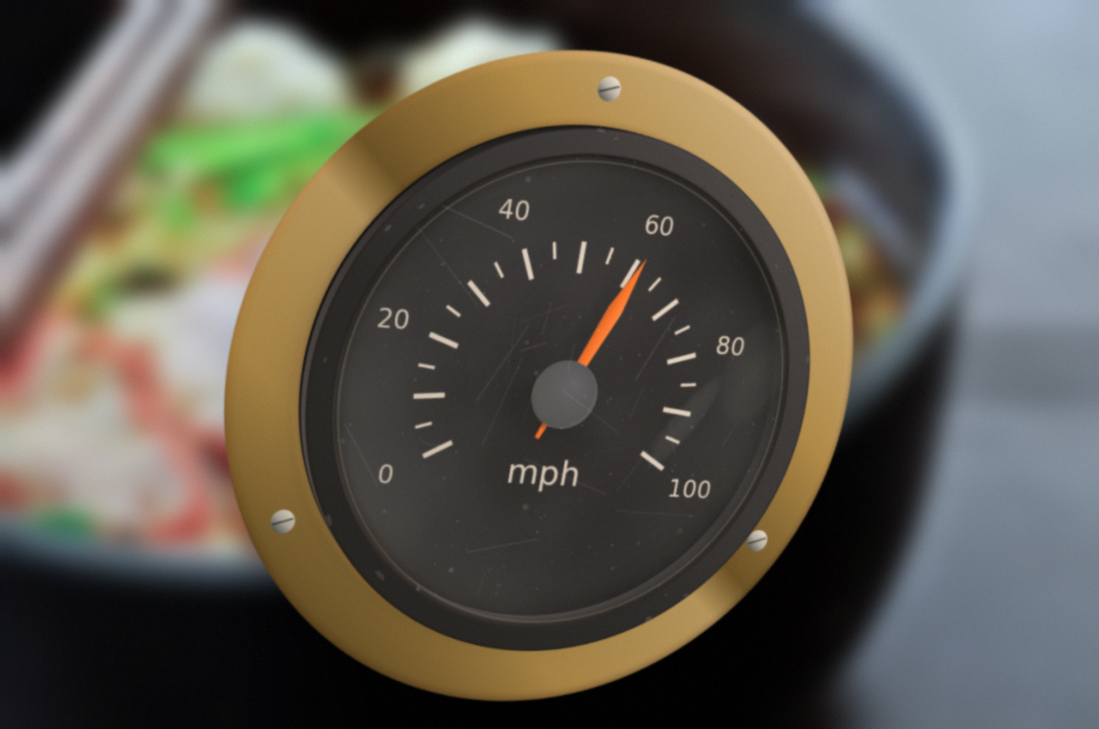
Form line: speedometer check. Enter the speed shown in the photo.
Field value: 60 mph
